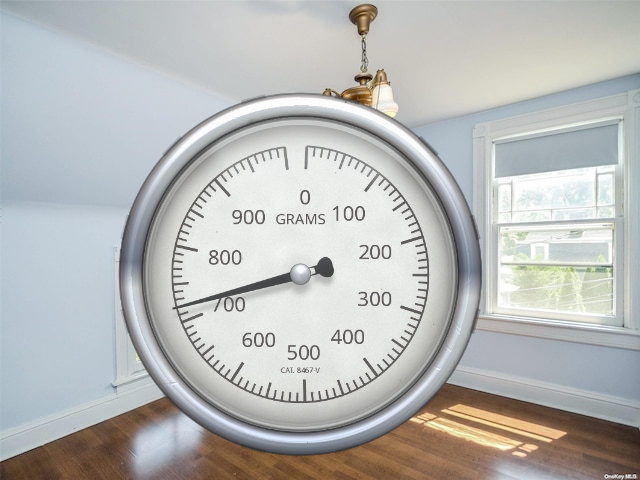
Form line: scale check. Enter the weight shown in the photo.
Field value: 720 g
